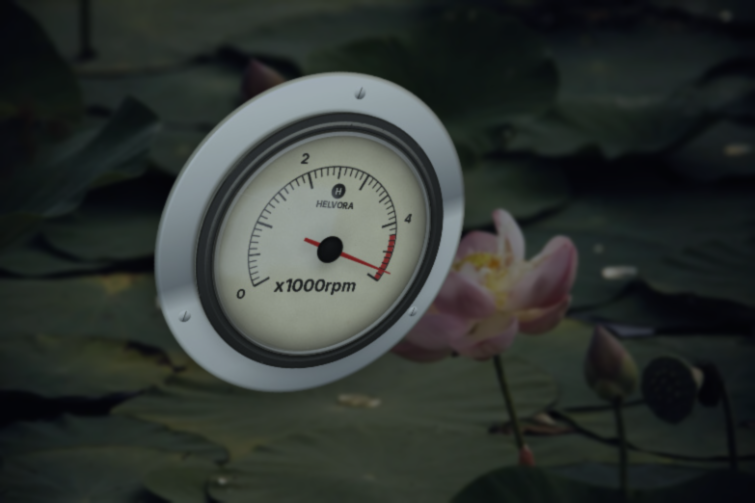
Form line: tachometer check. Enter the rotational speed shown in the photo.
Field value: 4800 rpm
